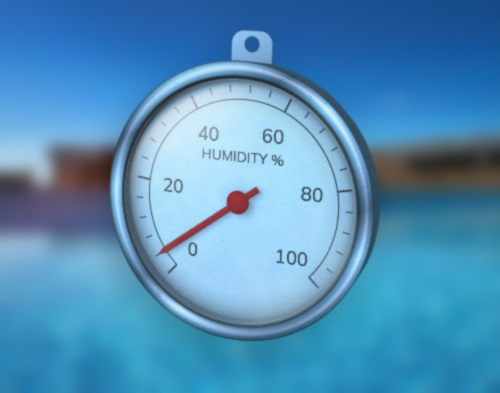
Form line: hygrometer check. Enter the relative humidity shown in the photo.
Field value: 4 %
